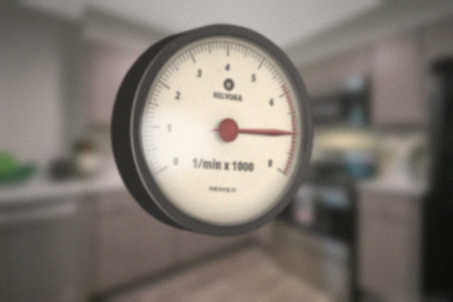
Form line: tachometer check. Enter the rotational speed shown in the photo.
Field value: 7000 rpm
